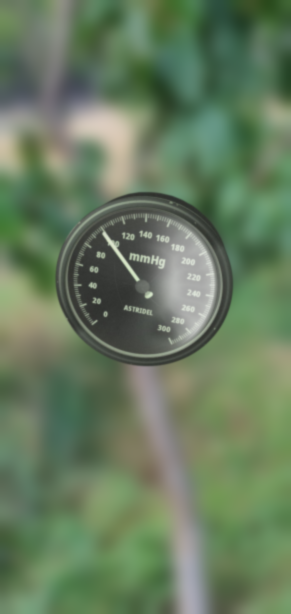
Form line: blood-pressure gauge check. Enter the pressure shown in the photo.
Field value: 100 mmHg
